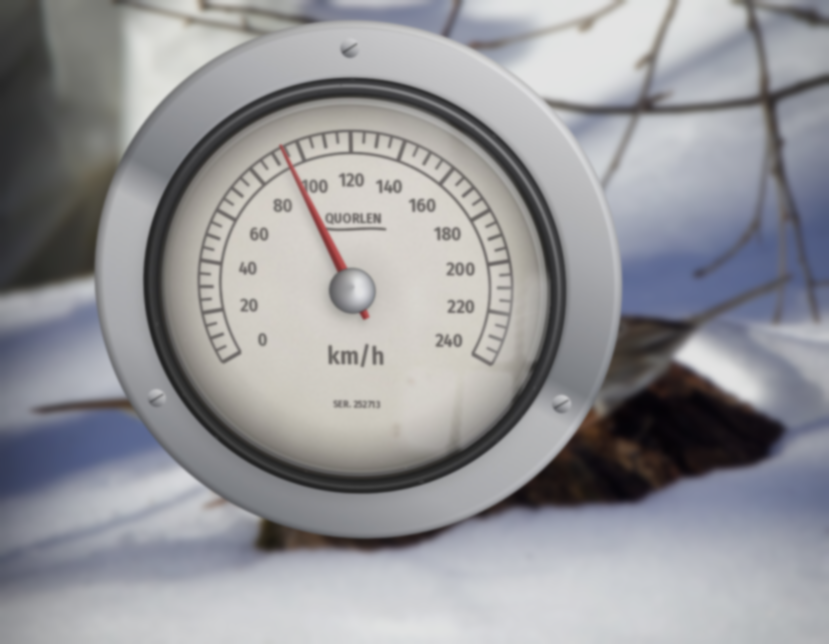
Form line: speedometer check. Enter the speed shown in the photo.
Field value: 95 km/h
